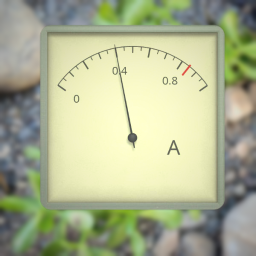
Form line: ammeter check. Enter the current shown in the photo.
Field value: 0.4 A
